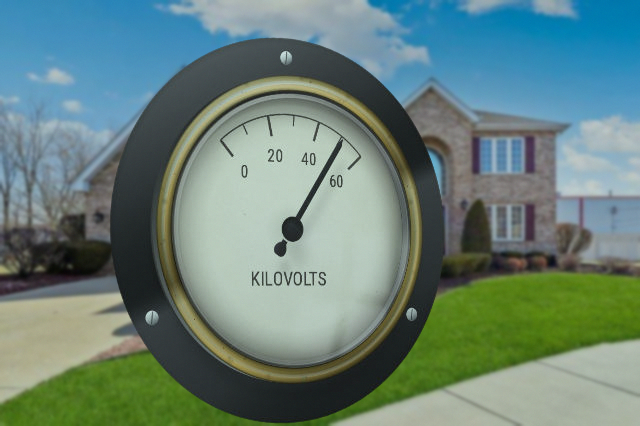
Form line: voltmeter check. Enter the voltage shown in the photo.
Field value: 50 kV
